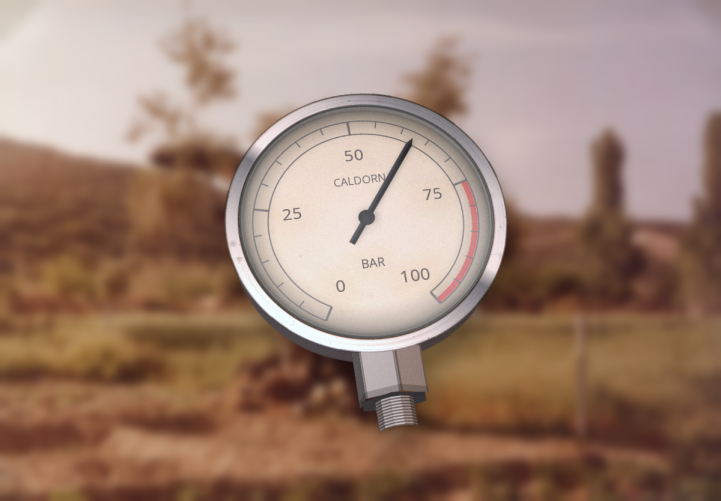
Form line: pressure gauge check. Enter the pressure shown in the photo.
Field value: 62.5 bar
